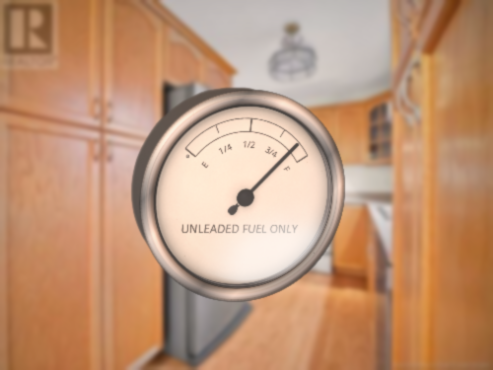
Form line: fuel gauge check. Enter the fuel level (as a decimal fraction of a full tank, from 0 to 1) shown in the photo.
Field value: 0.875
